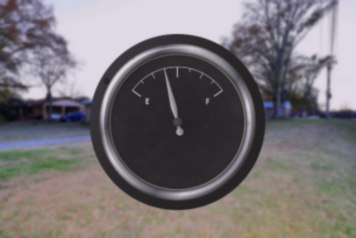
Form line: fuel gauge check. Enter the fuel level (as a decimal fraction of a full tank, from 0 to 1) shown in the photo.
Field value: 0.375
